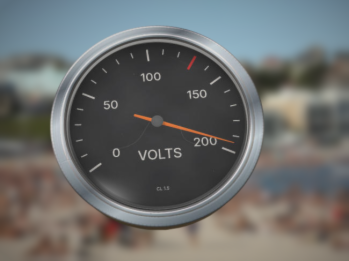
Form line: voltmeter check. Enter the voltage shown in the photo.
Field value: 195 V
